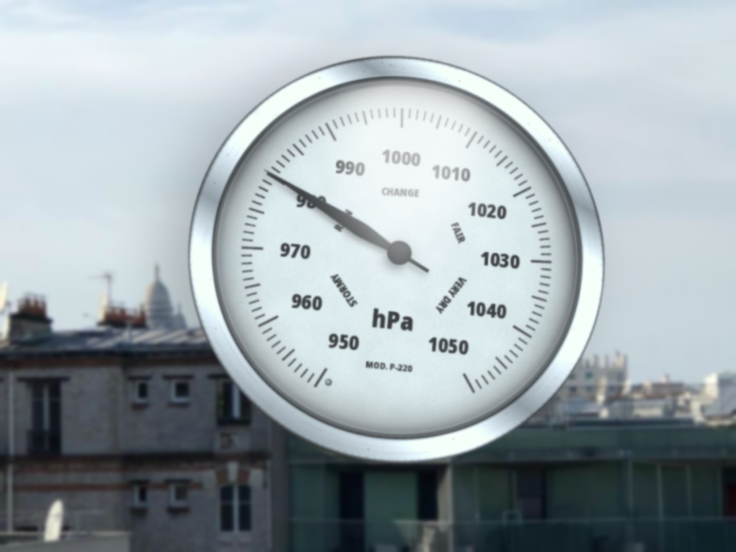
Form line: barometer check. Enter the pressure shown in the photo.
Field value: 980 hPa
